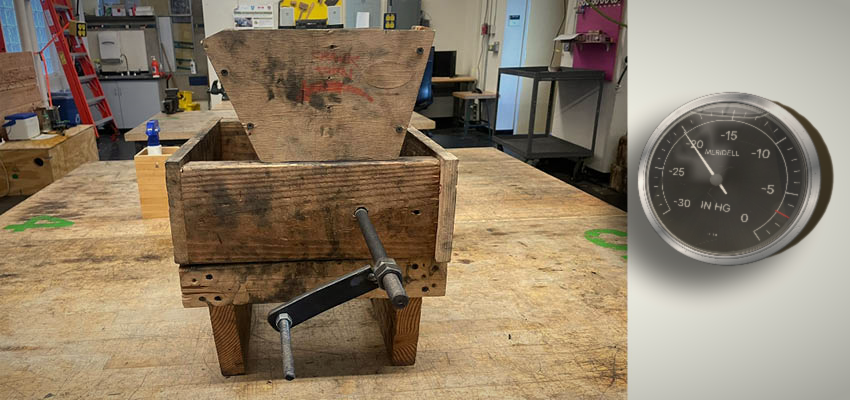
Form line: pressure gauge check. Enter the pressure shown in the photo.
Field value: -20 inHg
